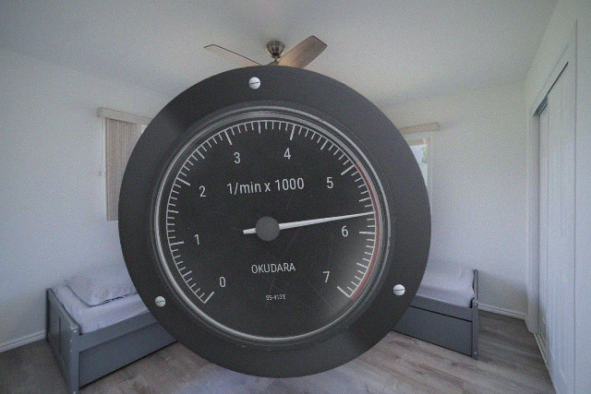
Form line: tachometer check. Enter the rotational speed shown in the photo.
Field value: 5700 rpm
